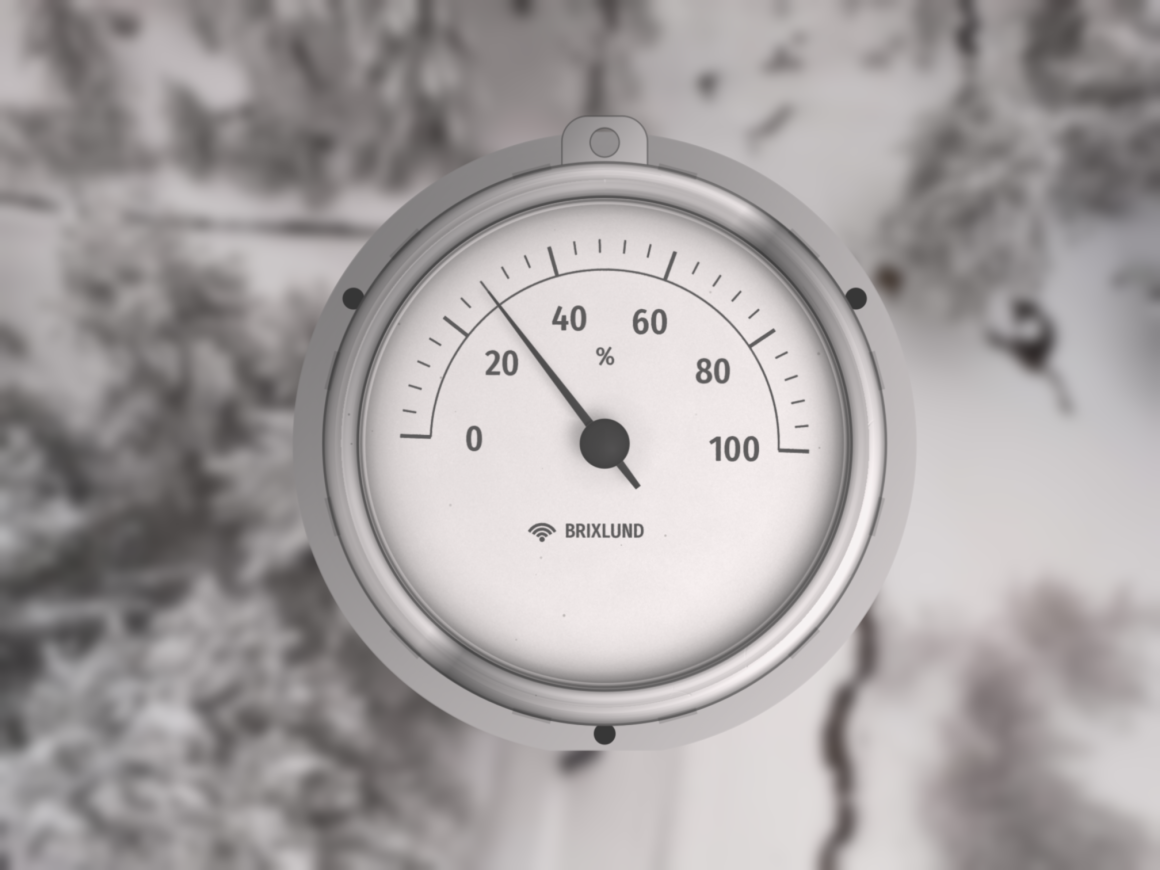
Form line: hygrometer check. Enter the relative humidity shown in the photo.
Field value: 28 %
